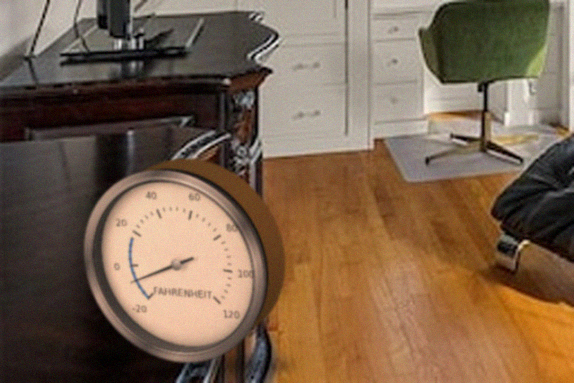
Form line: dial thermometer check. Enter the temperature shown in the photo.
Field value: -8 °F
